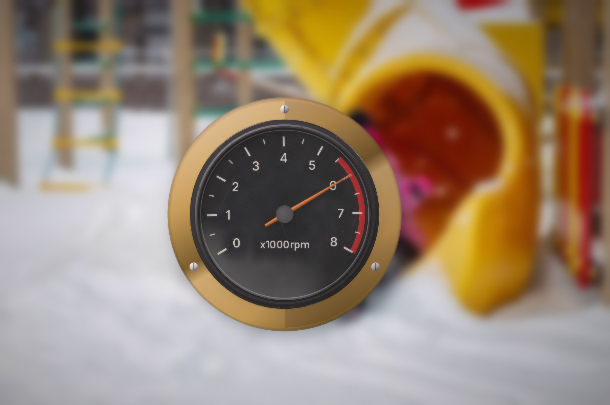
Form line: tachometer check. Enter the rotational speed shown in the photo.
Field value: 6000 rpm
